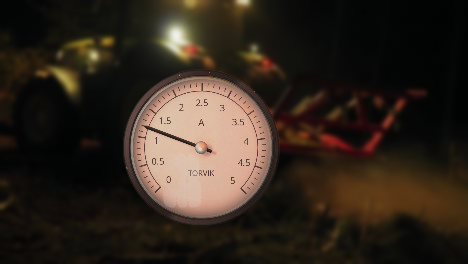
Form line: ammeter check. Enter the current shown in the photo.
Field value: 1.2 A
